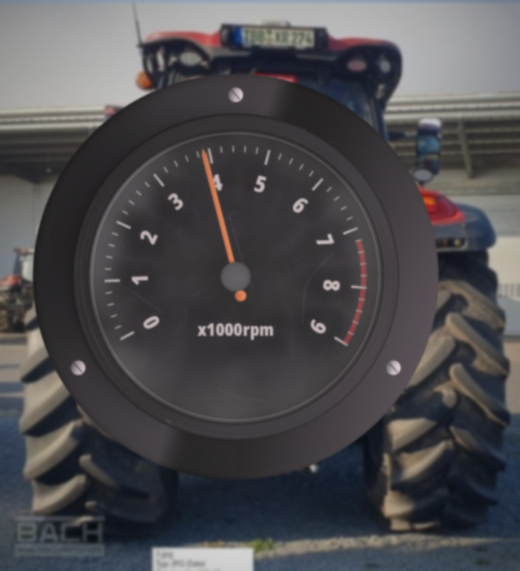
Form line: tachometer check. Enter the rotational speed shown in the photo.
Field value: 3900 rpm
